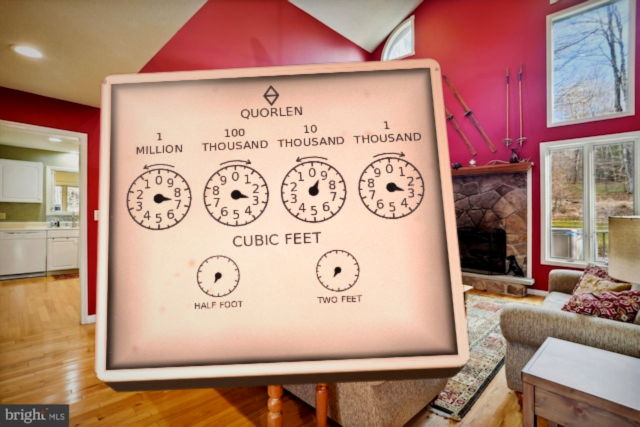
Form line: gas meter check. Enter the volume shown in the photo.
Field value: 729300 ft³
